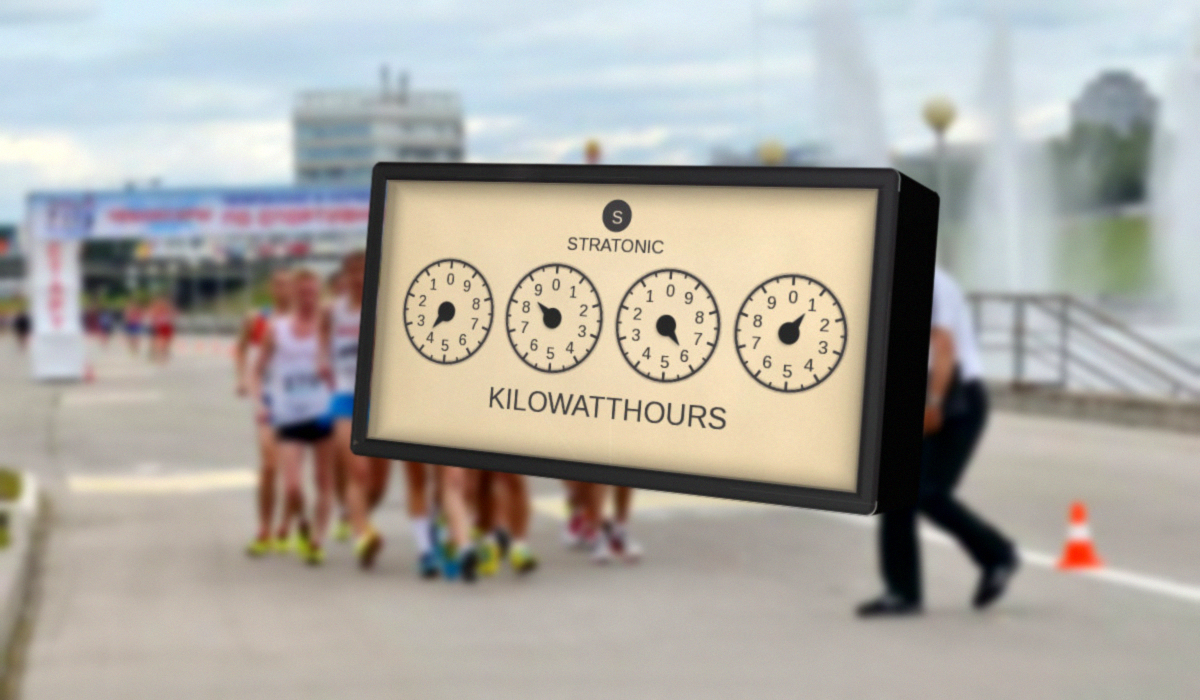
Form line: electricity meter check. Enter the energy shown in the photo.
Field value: 3861 kWh
